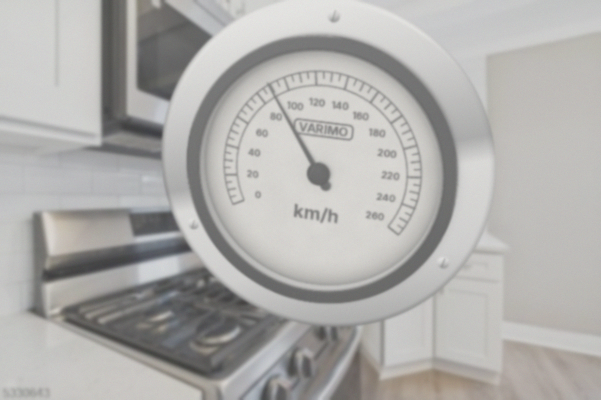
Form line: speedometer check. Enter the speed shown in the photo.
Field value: 90 km/h
